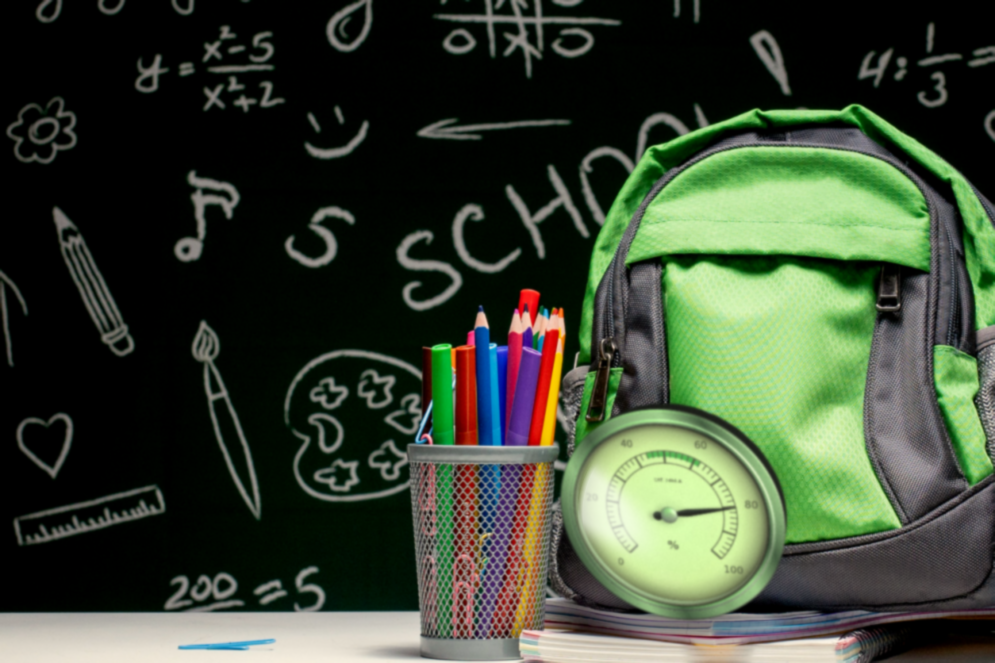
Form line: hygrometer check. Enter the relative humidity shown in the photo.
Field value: 80 %
